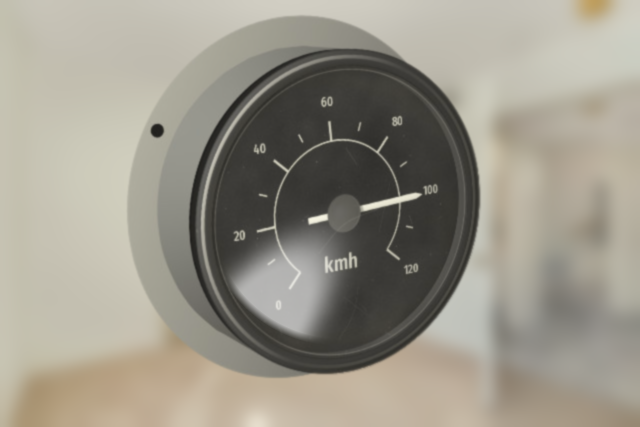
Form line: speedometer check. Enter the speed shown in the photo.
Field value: 100 km/h
